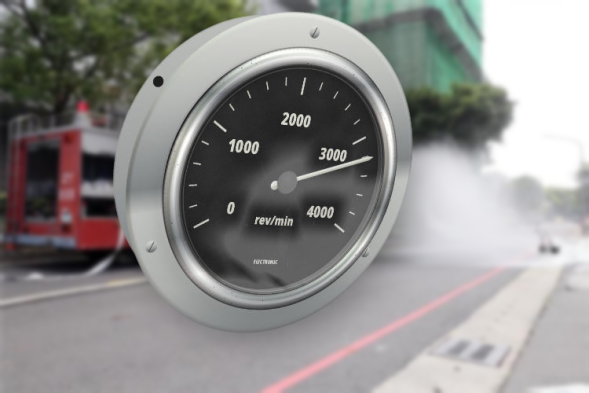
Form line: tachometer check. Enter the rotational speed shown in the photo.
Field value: 3200 rpm
